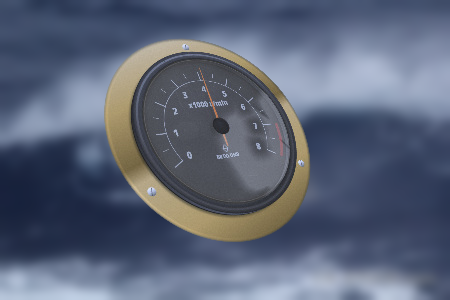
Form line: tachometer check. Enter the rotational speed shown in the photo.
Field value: 4000 rpm
